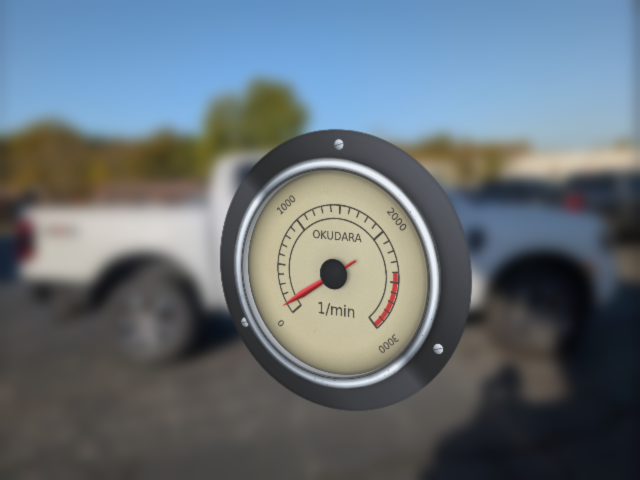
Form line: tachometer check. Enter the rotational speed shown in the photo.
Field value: 100 rpm
